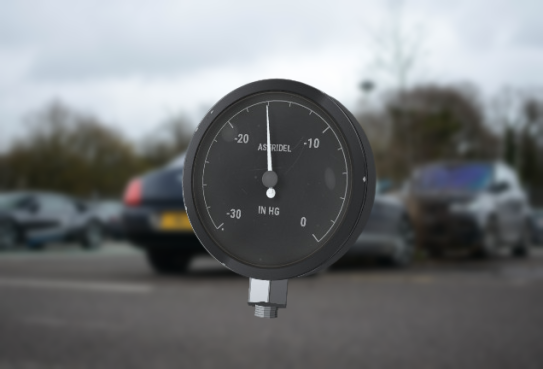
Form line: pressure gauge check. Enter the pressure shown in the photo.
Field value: -16 inHg
